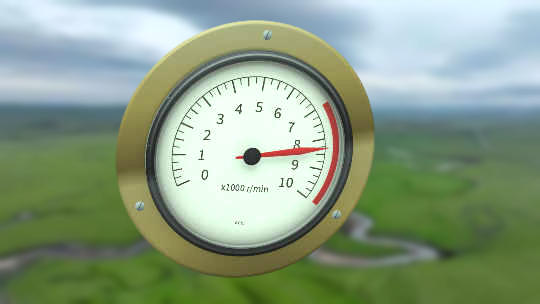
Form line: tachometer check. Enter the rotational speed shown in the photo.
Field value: 8250 rpm
